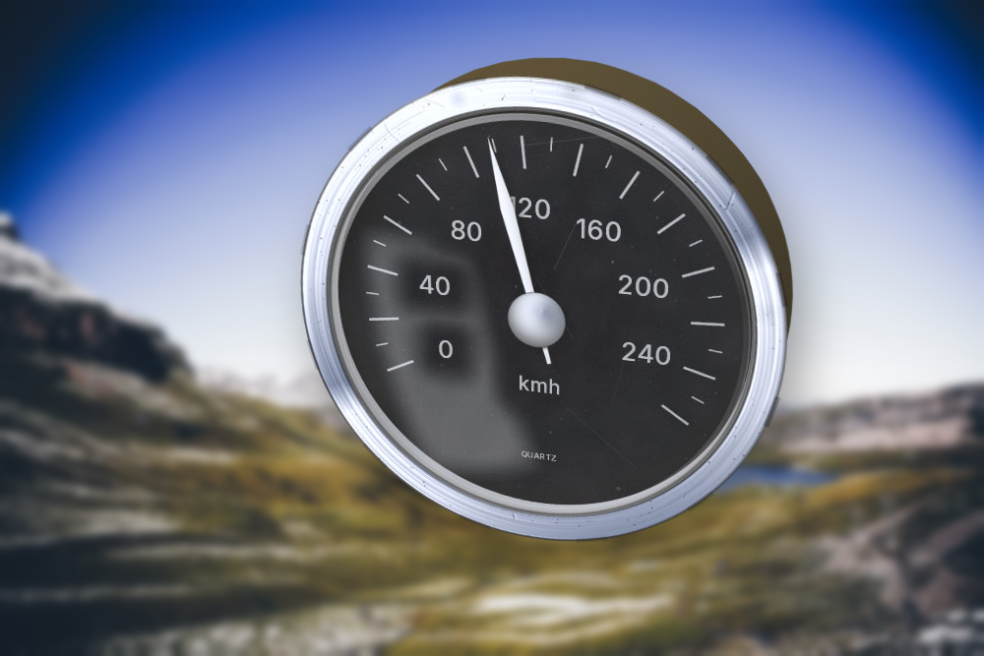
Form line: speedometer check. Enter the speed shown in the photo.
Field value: 110 km/h
